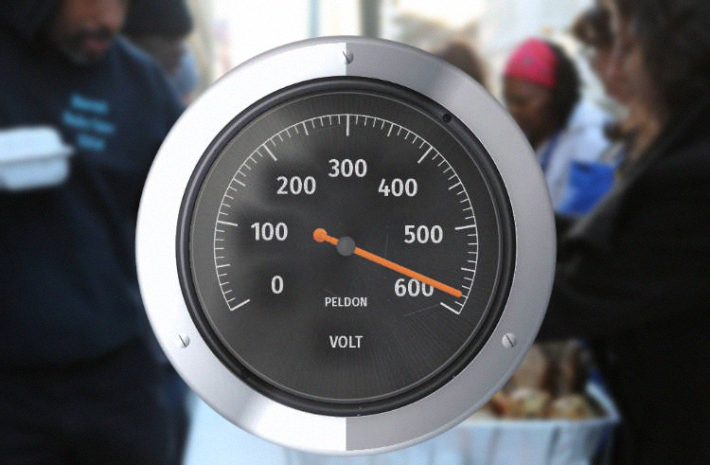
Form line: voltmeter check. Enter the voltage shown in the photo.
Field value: 580 V
